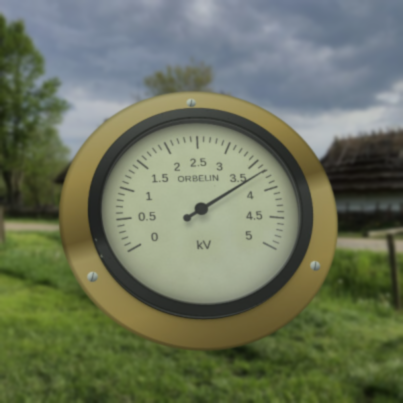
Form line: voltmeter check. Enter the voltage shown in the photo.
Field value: 3.7 kV
